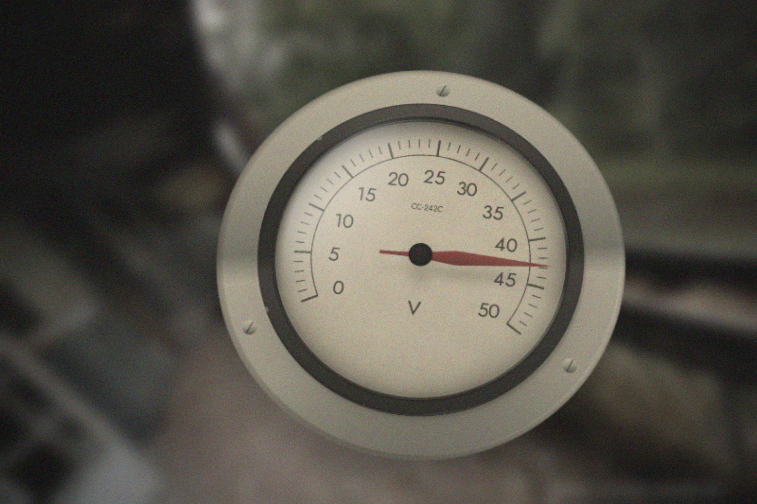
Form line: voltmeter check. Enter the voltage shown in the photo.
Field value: 43 V
